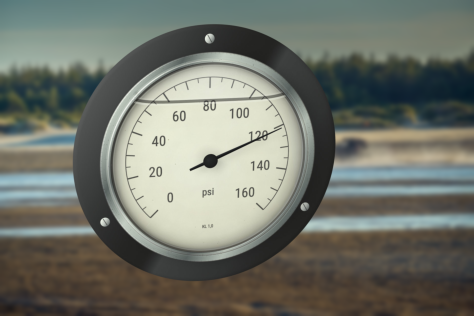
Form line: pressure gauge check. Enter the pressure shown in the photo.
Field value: 120 psi
